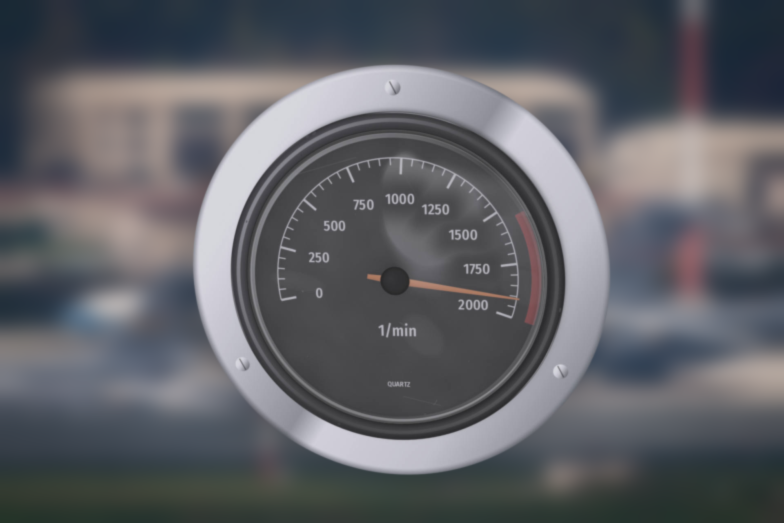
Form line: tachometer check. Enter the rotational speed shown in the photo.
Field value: 1900 rpm
